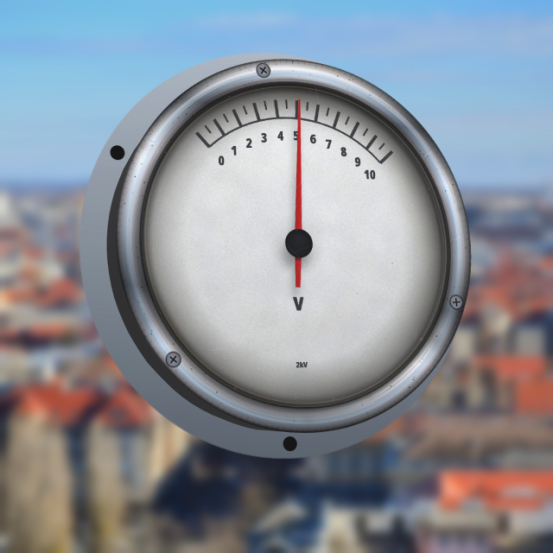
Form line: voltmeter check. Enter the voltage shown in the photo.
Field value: 5 V
